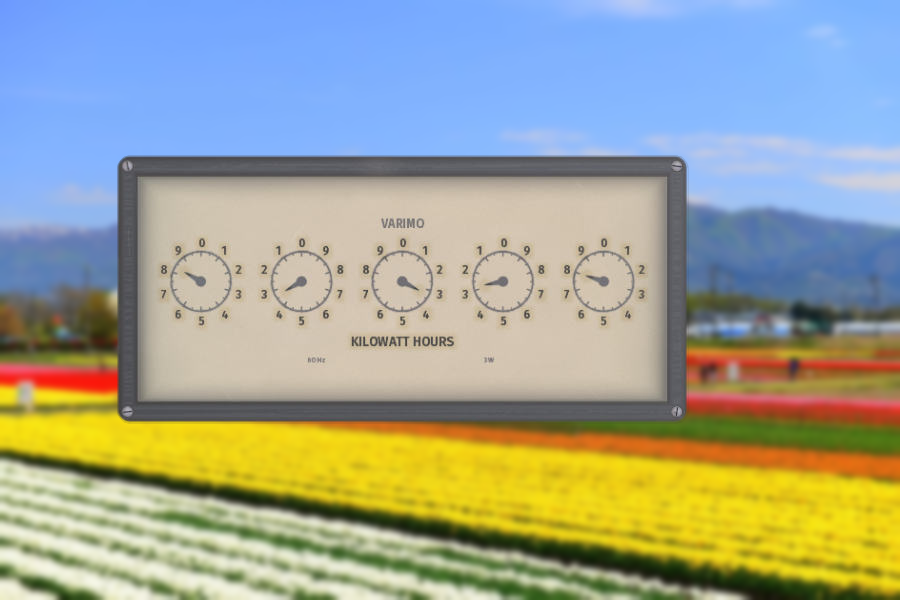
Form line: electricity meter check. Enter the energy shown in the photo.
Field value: 83328 kWh
